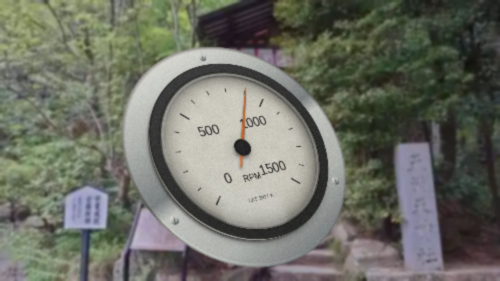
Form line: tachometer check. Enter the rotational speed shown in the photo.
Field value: 900 rpm
